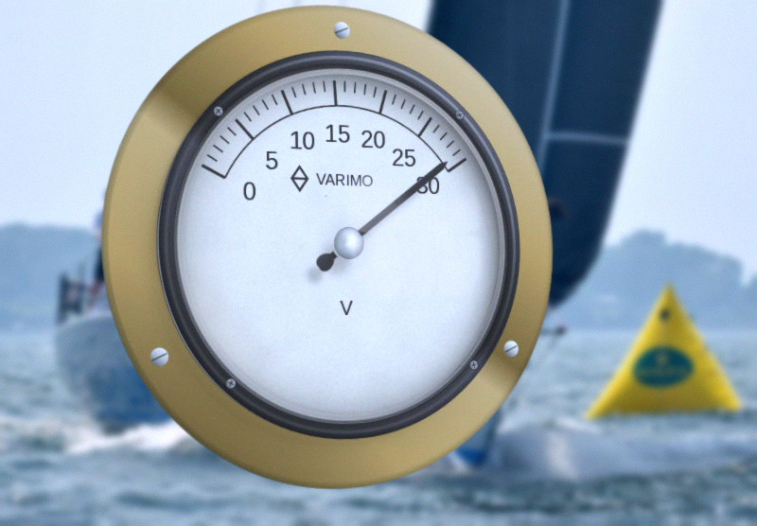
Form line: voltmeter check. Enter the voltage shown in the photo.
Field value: 29 V
